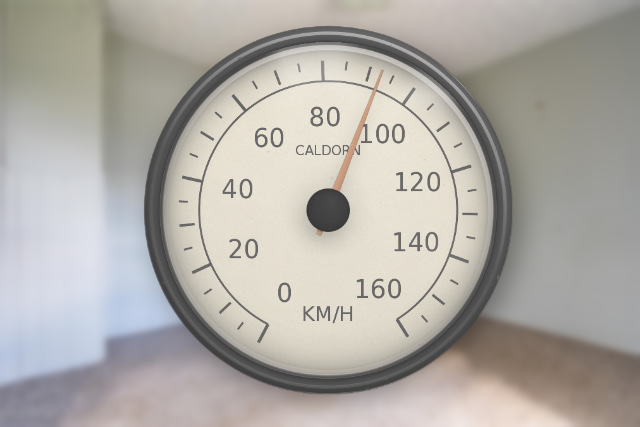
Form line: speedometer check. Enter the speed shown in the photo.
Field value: 92.5 km/h
